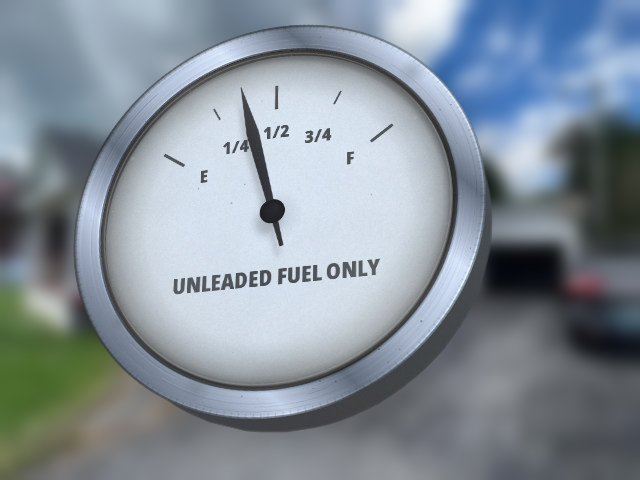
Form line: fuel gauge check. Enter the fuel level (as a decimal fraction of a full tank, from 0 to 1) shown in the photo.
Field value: 0.375
